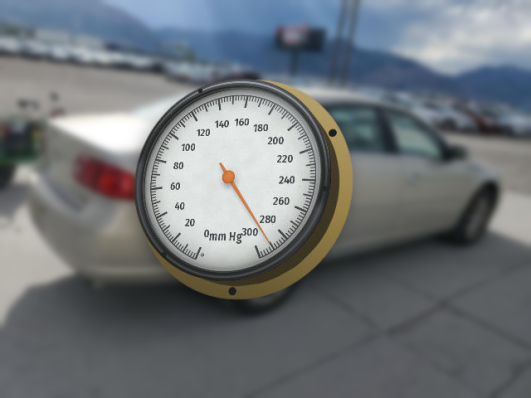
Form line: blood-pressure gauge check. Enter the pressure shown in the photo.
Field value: 290 mmHg
